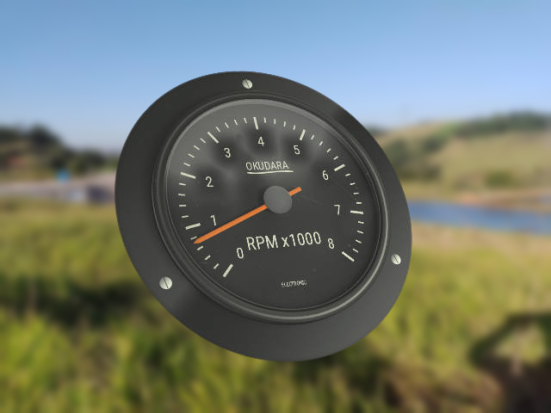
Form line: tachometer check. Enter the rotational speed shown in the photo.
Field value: 700 rpm
